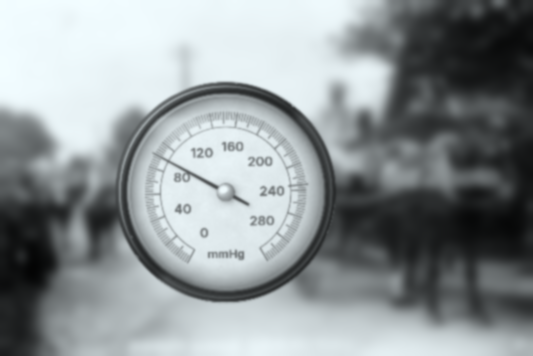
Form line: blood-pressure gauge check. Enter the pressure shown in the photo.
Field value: 90 mmHg
